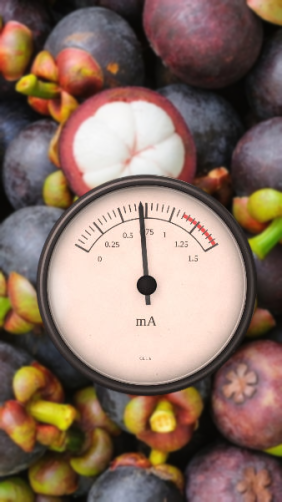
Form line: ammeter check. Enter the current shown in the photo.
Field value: 0.7 mA
